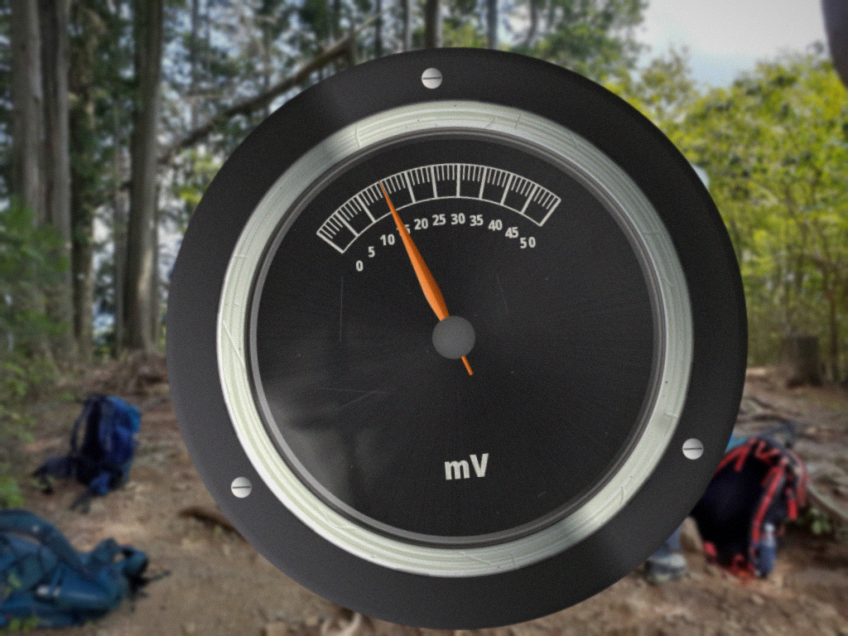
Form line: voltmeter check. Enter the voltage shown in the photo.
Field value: 15 mV
